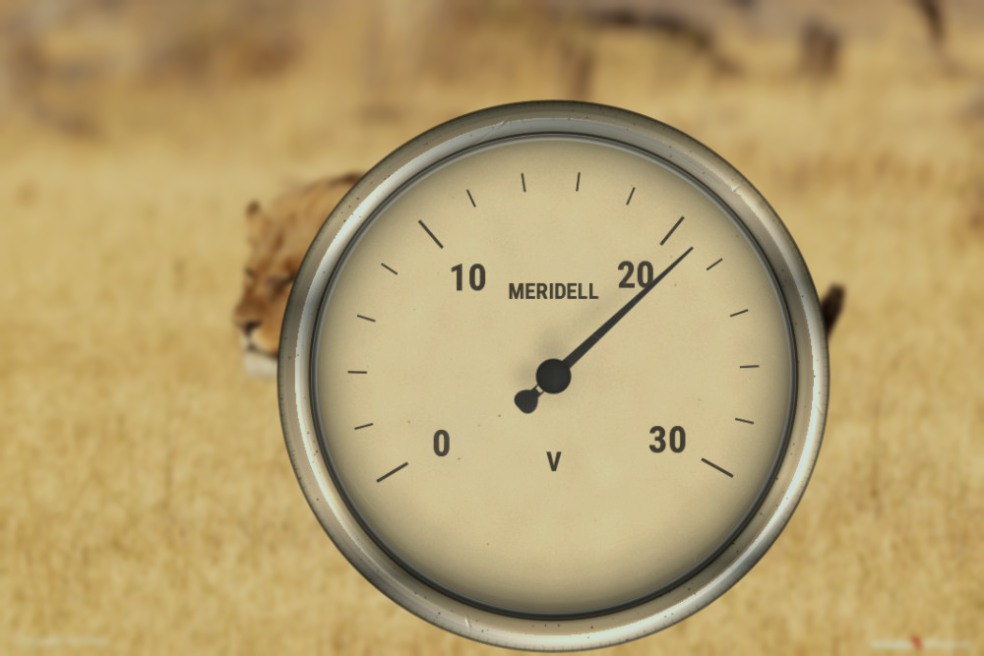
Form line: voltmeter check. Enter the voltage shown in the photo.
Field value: 21 V
